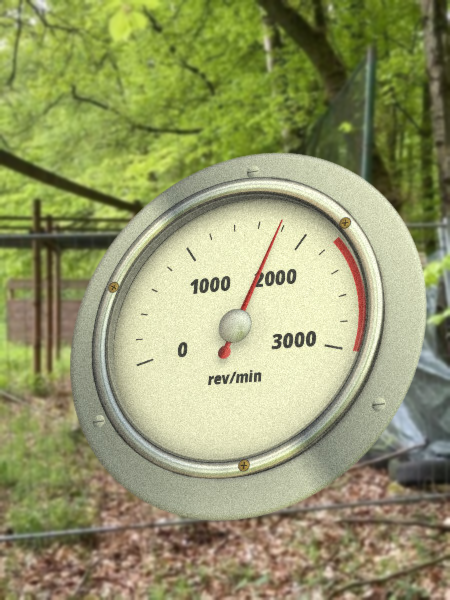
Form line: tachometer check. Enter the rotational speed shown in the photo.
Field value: 1800 rpm
